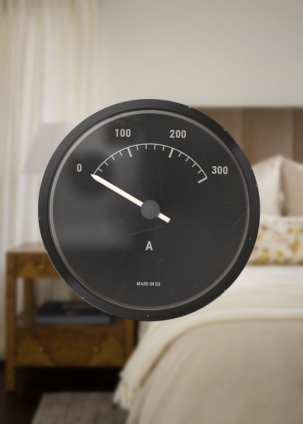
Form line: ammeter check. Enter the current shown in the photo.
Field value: 0 A
